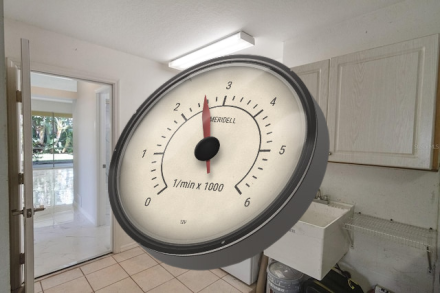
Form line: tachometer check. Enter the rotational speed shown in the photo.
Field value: 2600 rpm
